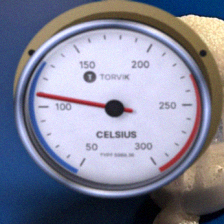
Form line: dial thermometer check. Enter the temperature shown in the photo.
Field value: 110 °C
